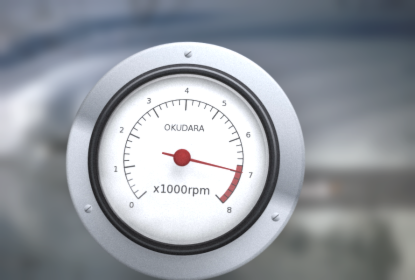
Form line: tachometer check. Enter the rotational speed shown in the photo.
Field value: 7000 rpm
